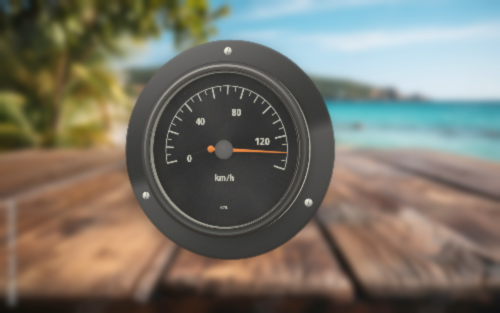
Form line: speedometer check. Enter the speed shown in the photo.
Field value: 130 km/h
